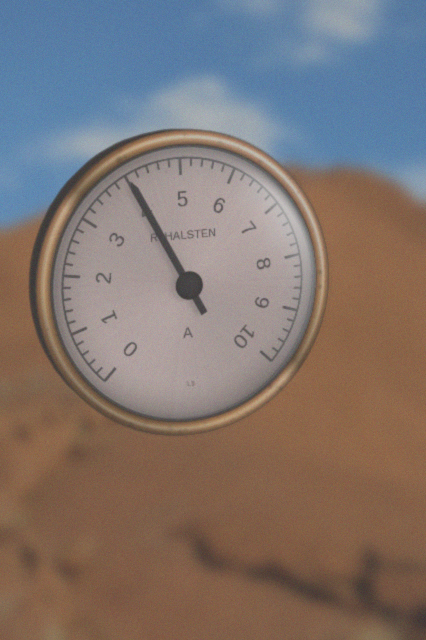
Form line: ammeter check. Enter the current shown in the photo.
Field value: 4 A
